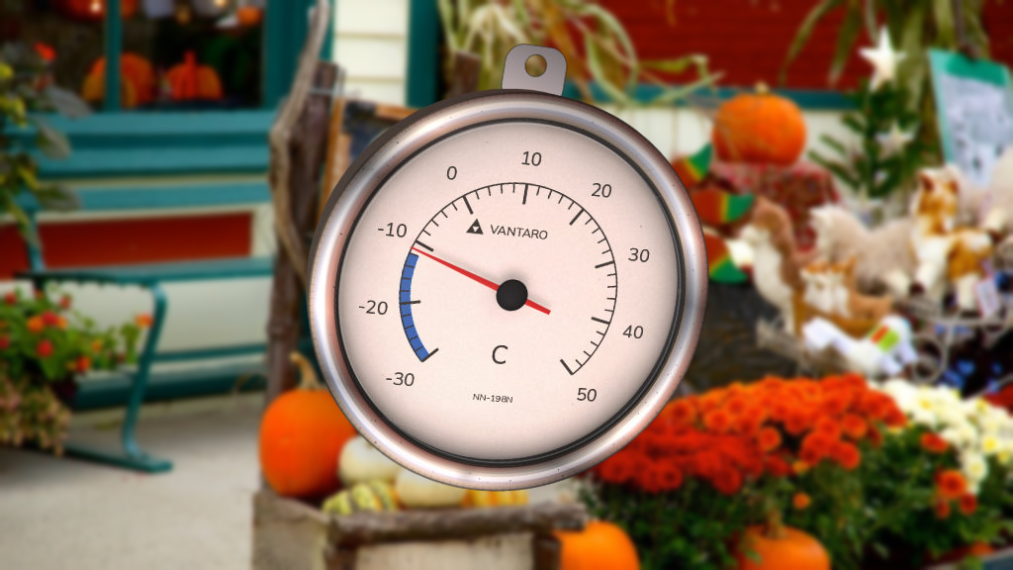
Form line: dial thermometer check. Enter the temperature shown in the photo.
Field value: -11 °C
